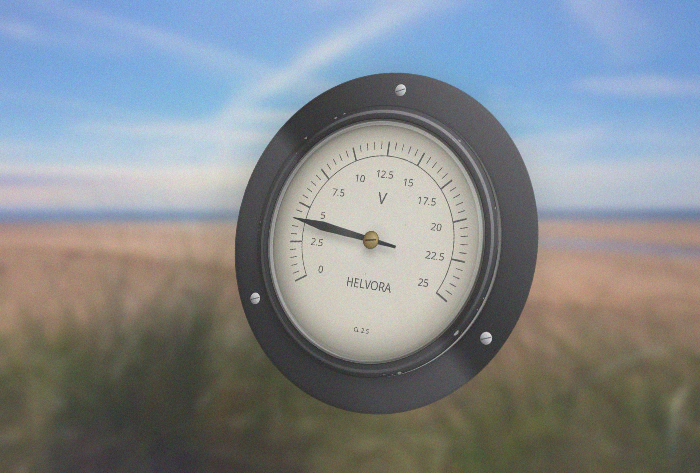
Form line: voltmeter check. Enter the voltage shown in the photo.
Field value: 4 V
